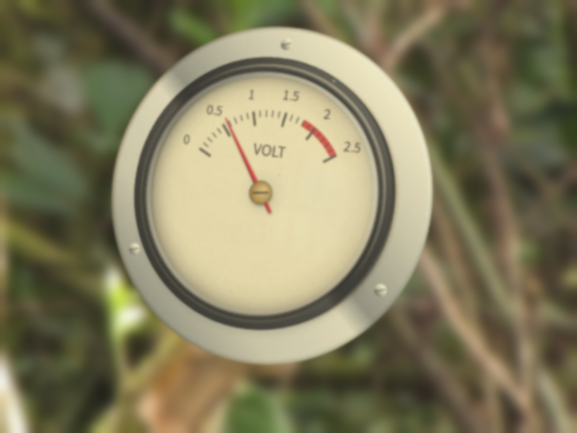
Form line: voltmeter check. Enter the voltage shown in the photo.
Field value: 0.6 V
